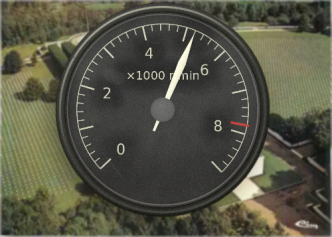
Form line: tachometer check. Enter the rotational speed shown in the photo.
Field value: 5200 rpm
